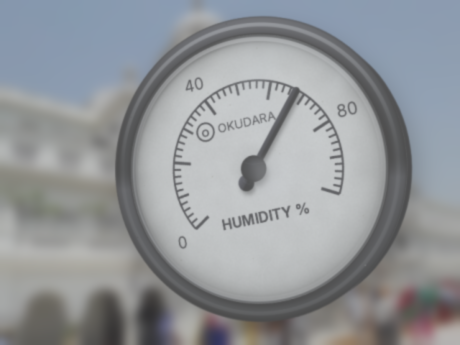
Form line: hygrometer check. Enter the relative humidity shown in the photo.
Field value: 68 %
